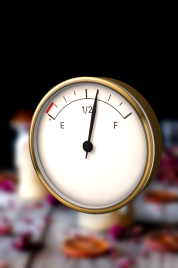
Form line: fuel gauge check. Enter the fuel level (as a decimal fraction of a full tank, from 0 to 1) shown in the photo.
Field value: 0.625
